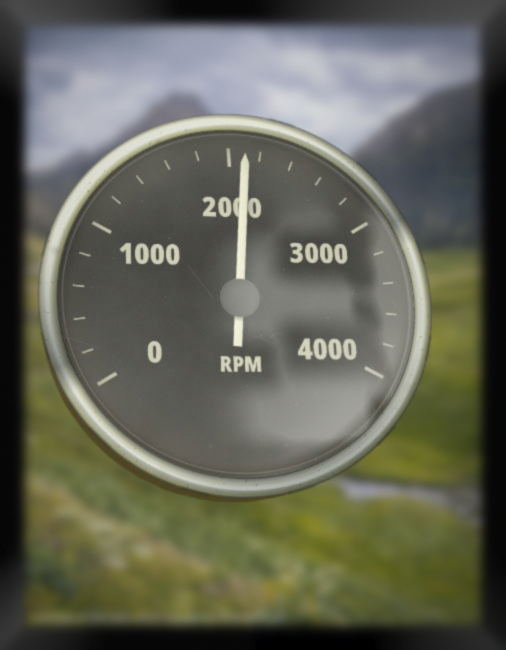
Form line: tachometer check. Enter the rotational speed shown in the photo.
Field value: 2100 rpm
